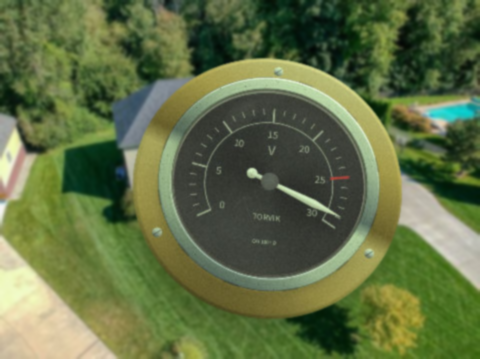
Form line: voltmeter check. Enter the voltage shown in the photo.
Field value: 29 V
